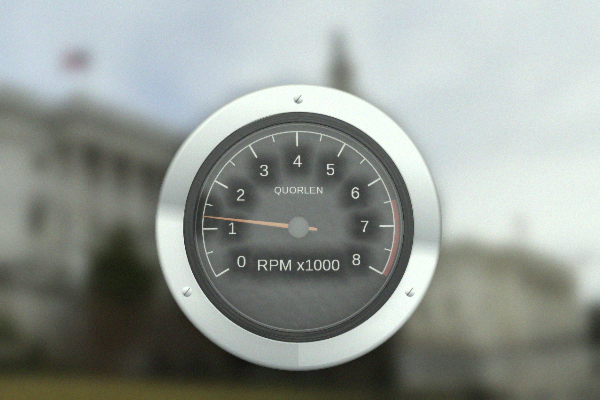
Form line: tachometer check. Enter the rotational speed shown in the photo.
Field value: 1250 rpm
